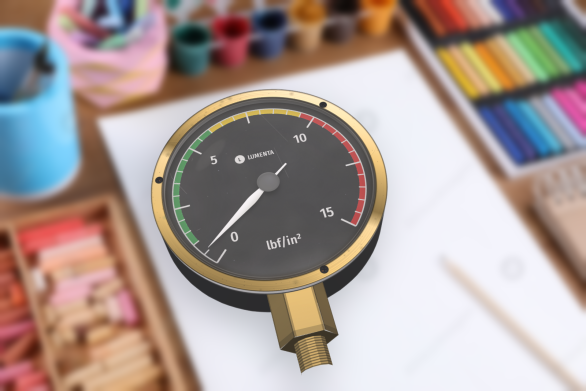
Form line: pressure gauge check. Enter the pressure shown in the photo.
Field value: 0.5 psi
